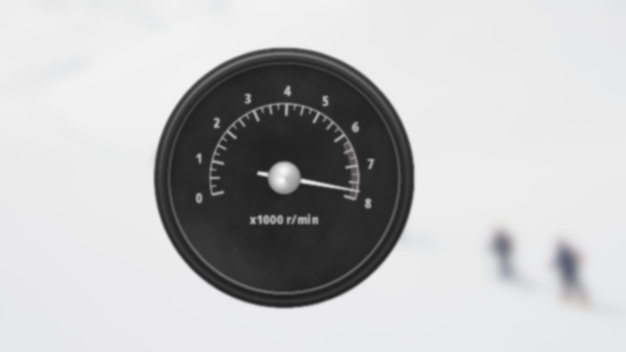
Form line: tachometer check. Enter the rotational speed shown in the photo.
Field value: 7750 rpm
